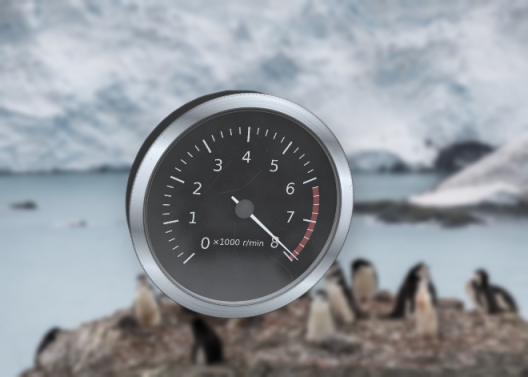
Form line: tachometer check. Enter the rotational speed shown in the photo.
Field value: 7900 rpm
